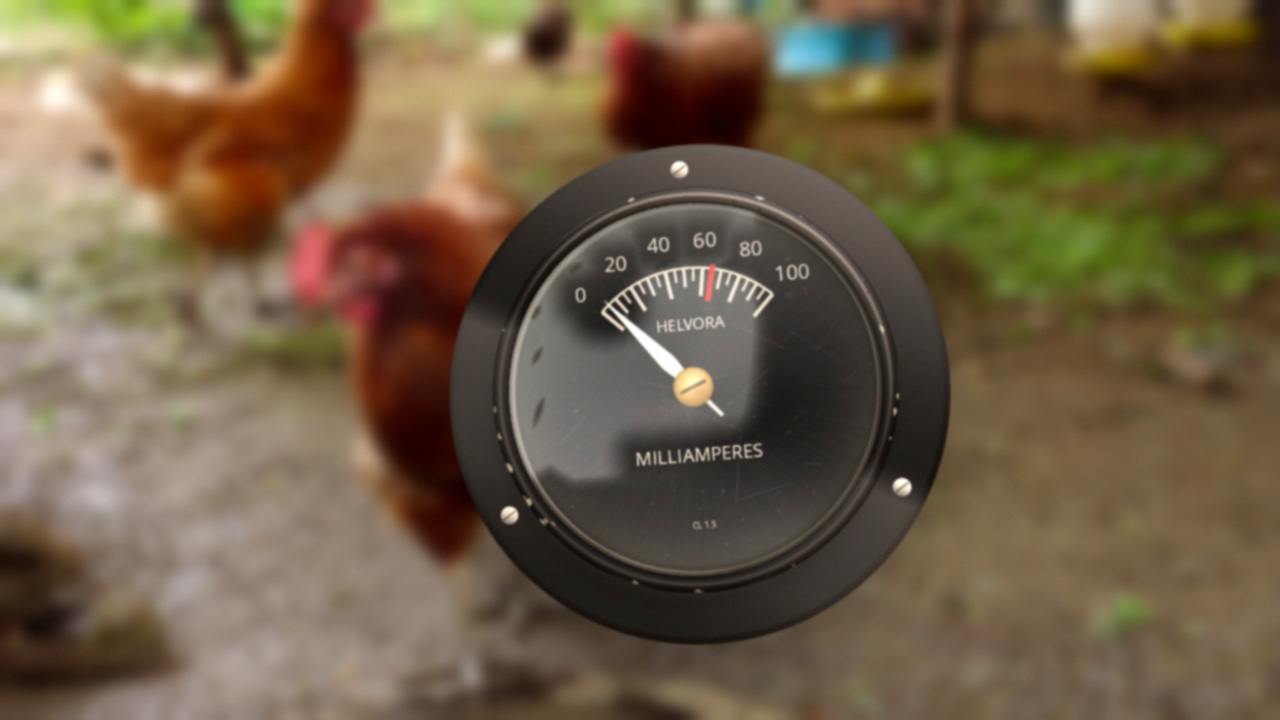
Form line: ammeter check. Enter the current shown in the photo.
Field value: 5 mA
